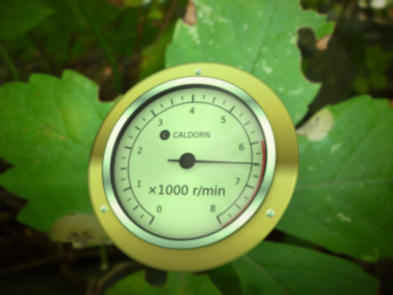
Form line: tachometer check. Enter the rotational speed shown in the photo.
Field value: 6500 rpm
